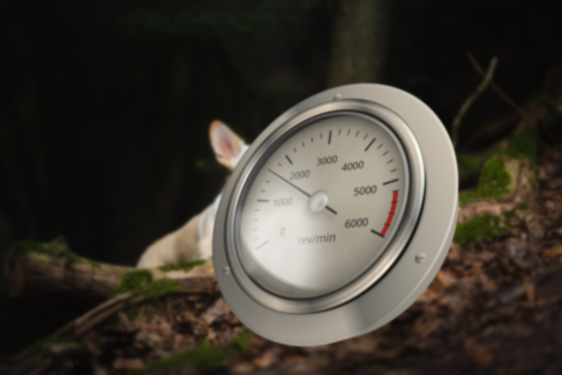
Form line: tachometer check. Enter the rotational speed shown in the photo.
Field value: 1600 rpm
